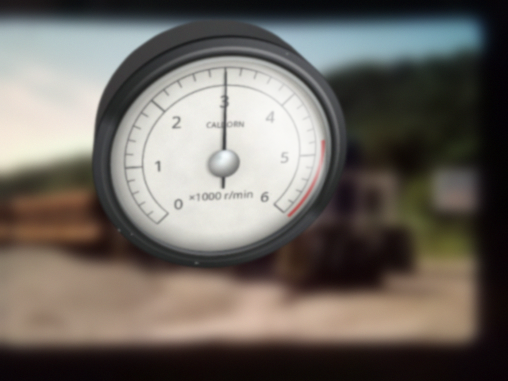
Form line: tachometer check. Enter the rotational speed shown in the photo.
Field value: 3000 rpm
